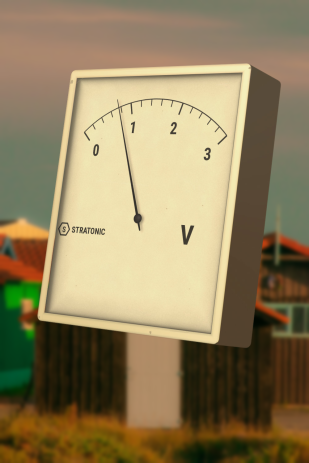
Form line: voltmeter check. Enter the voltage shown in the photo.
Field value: 0.8 V
